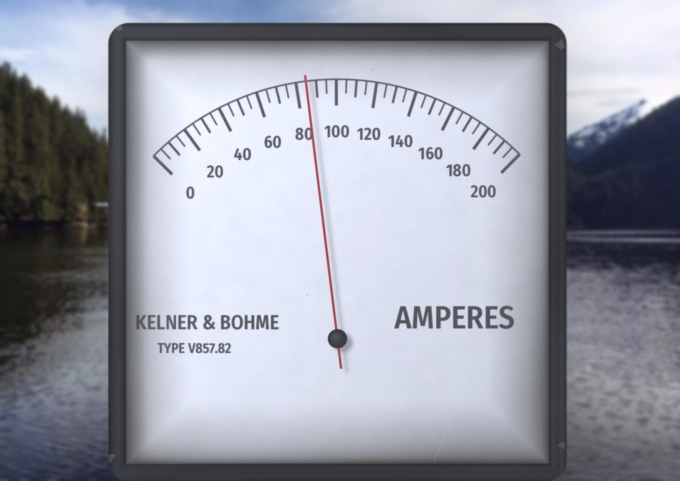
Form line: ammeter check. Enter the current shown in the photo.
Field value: 85 A
